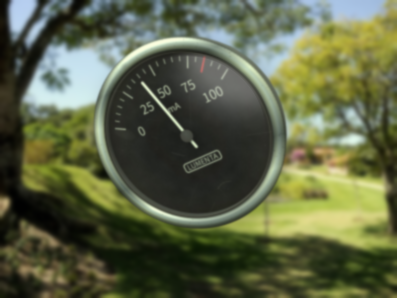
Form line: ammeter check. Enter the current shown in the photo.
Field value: 40 mA
